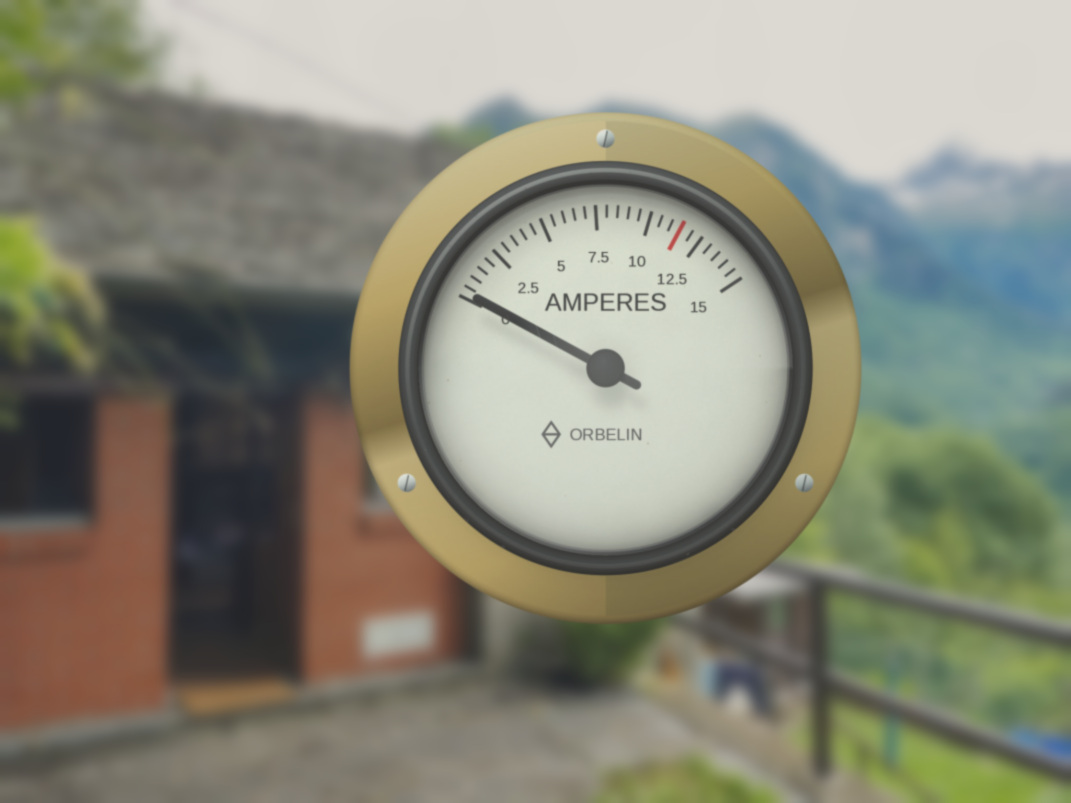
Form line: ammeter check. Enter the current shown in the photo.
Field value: 0.25 A
